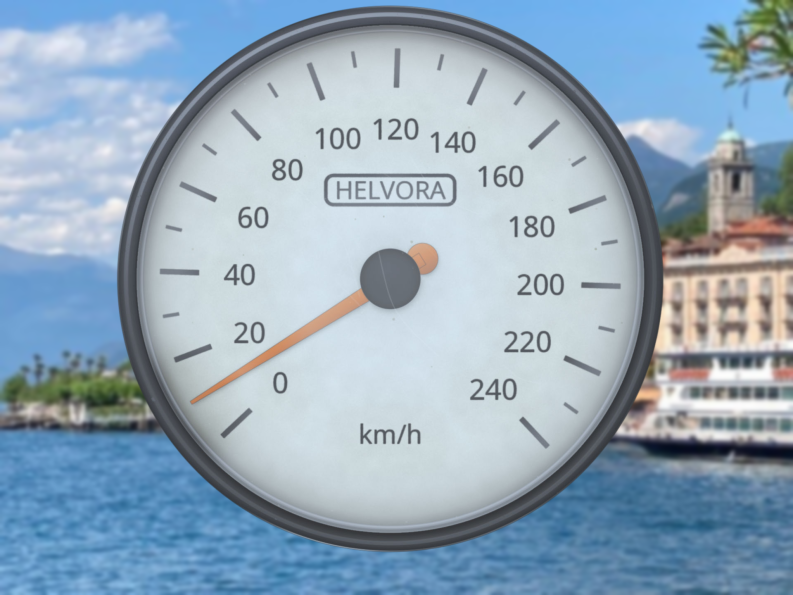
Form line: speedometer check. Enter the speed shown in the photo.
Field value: 10 km/h
